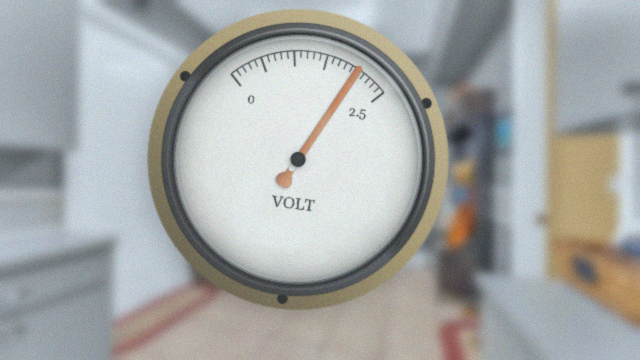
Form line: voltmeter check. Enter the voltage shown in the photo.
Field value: 2 V
